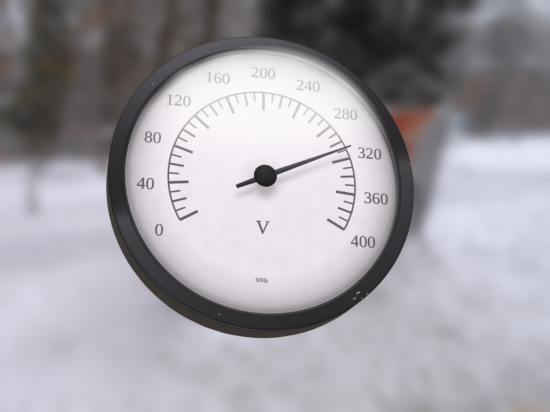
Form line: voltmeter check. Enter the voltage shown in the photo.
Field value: 310 V
